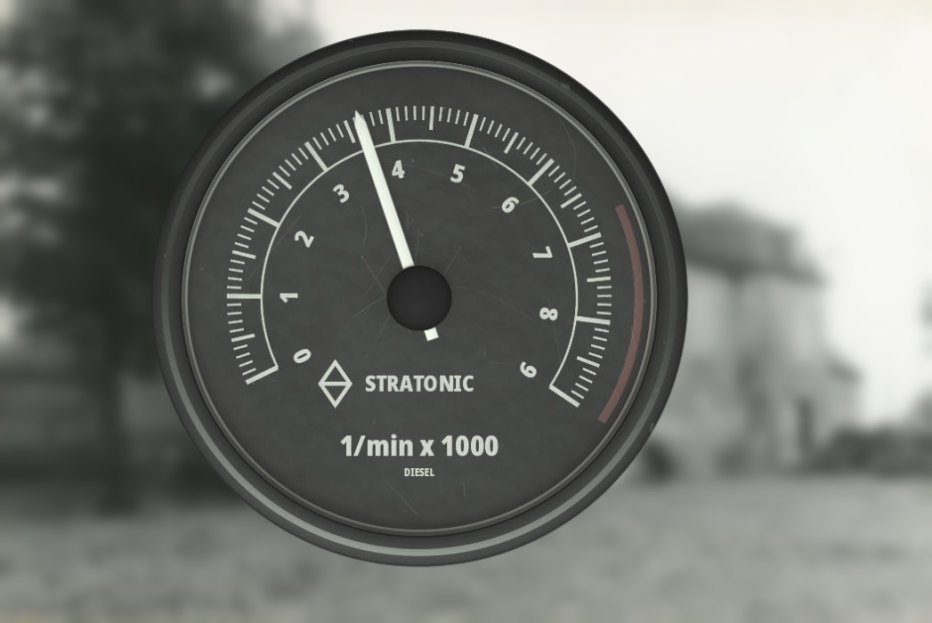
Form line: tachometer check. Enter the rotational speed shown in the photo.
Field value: 3650 rpm
